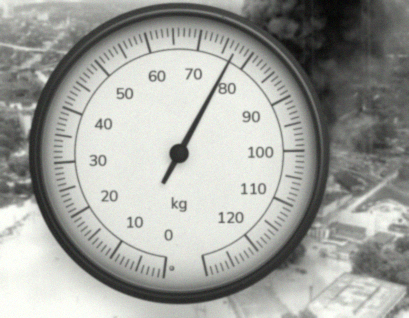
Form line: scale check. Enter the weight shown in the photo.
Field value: 77 kg
